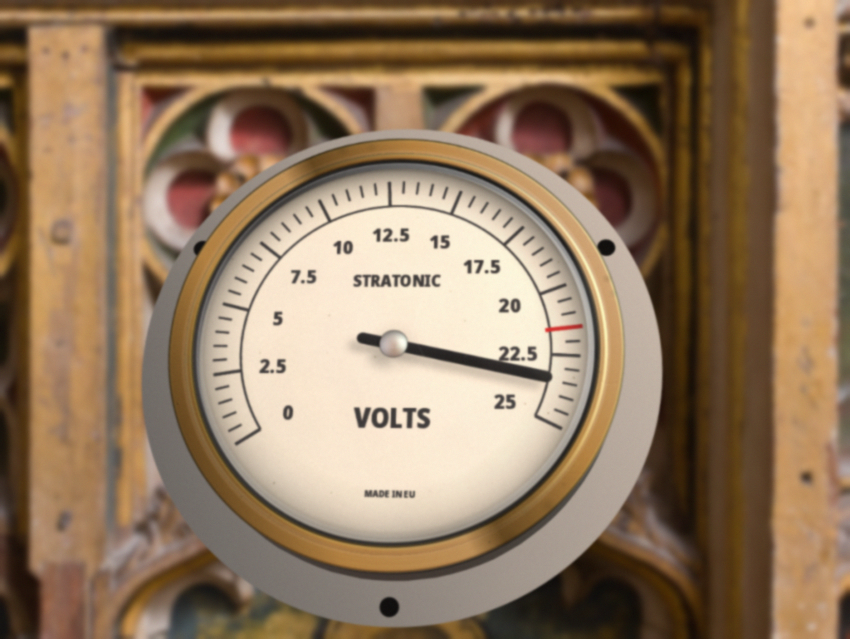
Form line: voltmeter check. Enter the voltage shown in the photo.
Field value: 23.5 V
